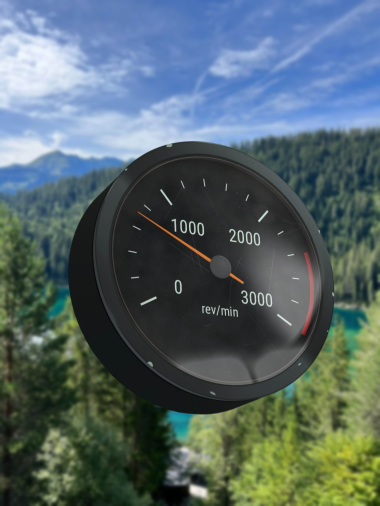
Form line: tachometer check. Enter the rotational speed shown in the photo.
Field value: 700 rpm
